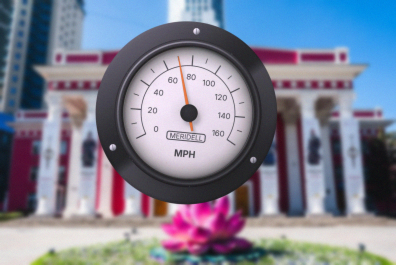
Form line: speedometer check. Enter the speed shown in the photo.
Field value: 70 mph
